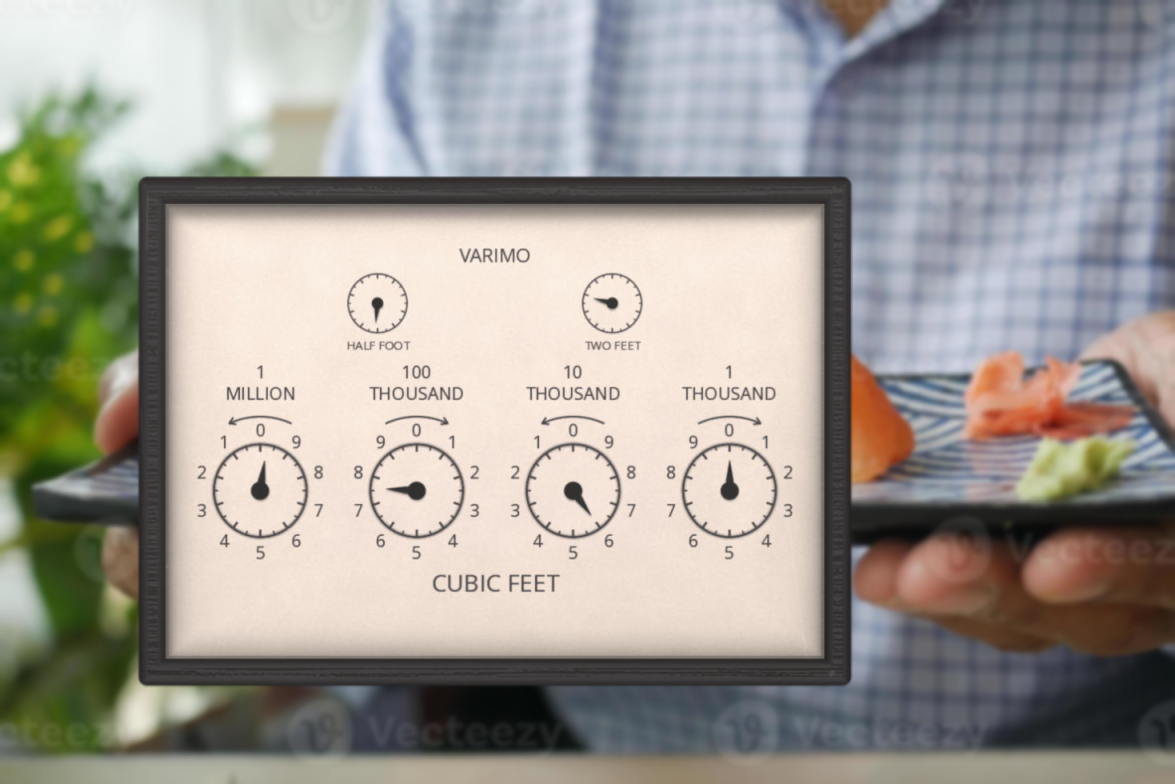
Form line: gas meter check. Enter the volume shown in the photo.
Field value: 976000 ft³
